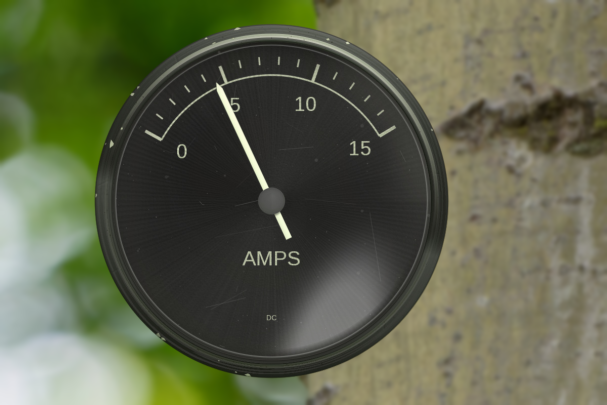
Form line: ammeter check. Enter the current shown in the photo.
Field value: 4.5 A
